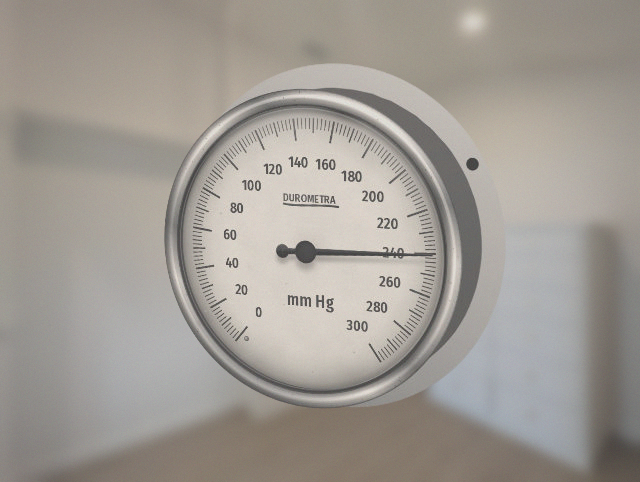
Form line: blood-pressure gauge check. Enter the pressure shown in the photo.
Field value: 240 mmHg
